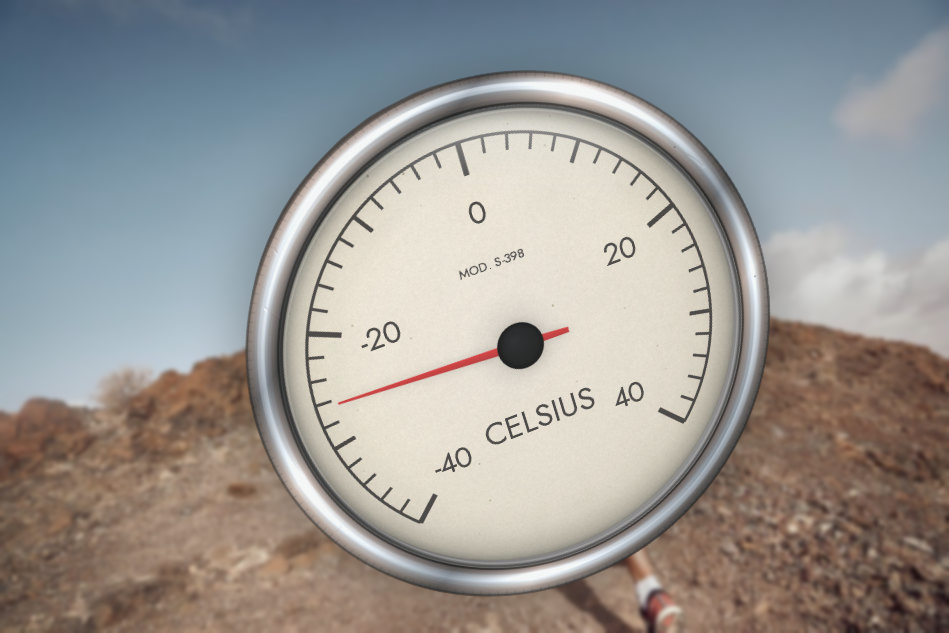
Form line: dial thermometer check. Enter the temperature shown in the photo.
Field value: -26 °C
